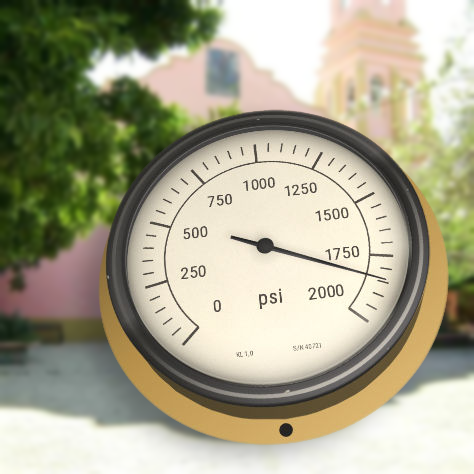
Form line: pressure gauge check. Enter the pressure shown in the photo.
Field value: 1850 psi
